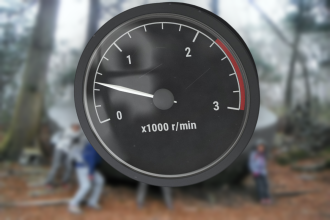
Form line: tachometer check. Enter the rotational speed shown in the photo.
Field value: 500 rpm
